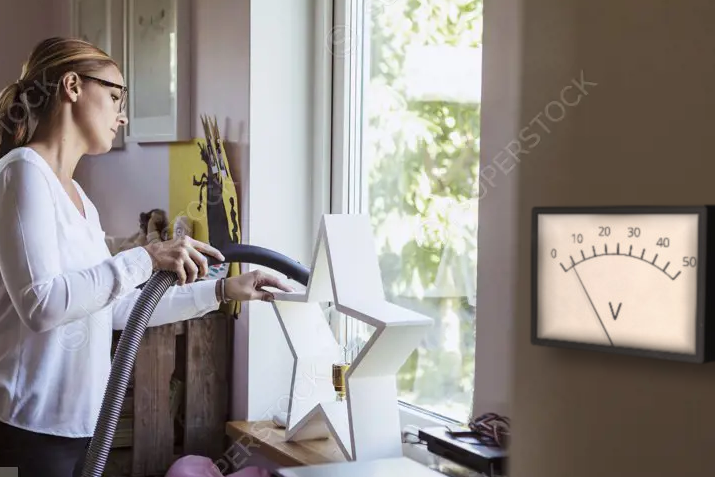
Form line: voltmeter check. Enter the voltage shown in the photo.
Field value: 5 V
